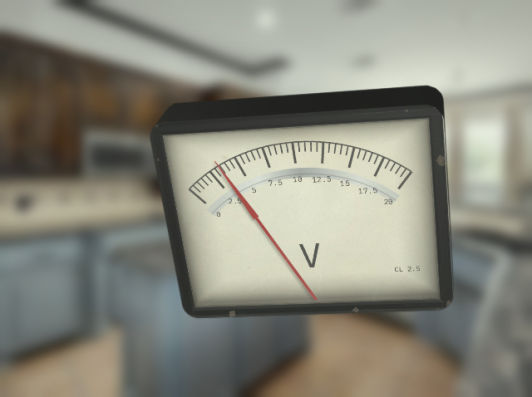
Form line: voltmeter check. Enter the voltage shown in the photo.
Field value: 3.5 V
